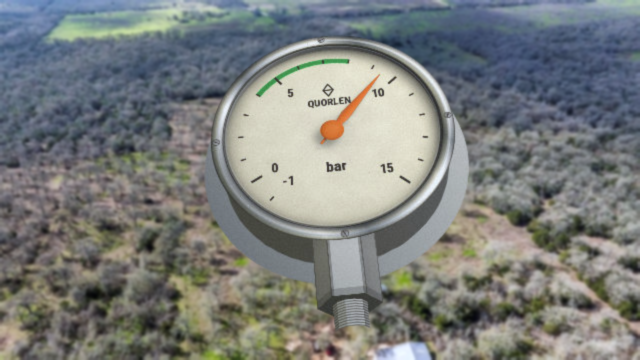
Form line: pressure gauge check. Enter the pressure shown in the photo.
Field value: 9.5 bar
